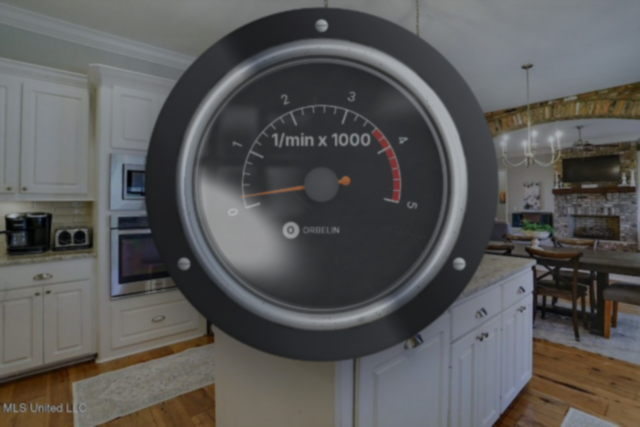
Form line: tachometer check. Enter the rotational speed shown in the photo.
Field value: 200 rpm
